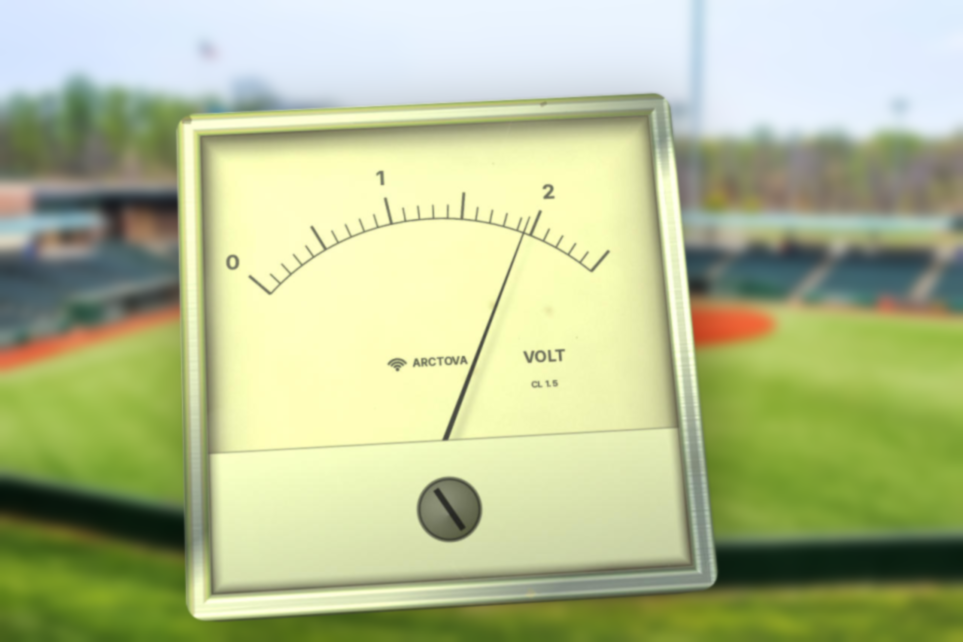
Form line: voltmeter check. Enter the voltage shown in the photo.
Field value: 1.95 V
